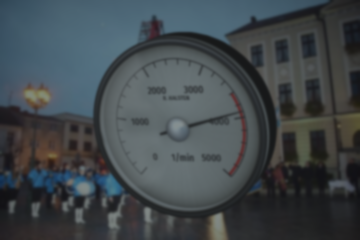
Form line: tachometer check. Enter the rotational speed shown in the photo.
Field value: 3900 rpm
